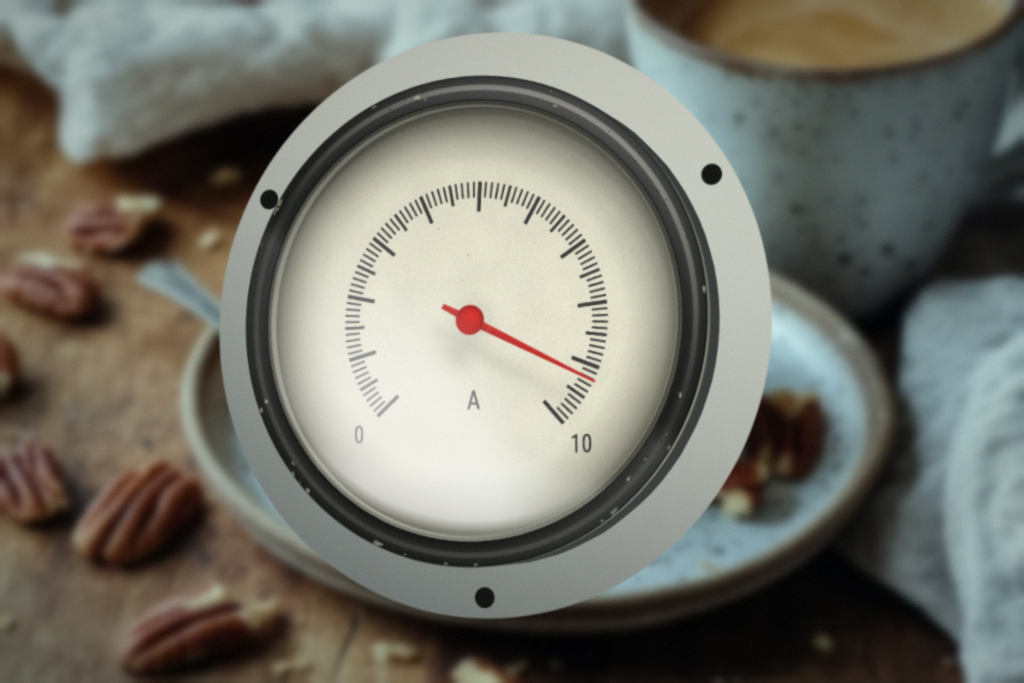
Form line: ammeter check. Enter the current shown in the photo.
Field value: 9.2 A
